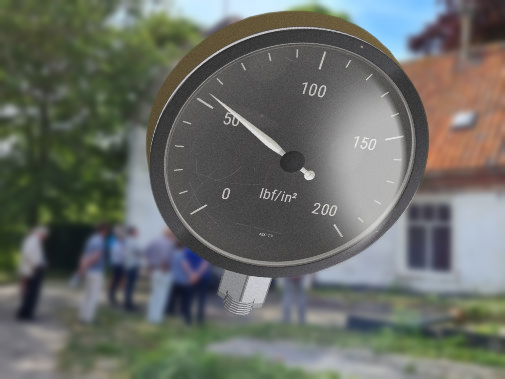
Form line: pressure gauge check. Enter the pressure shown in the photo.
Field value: 55 psi
